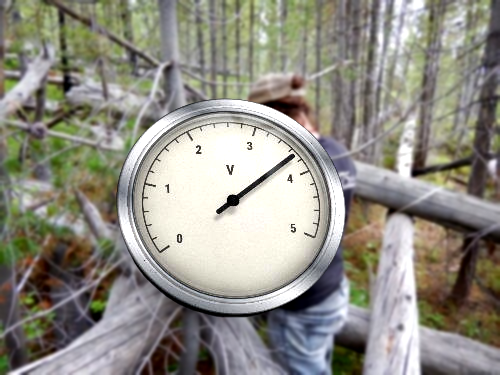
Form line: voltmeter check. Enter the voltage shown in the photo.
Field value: 3.7 V
